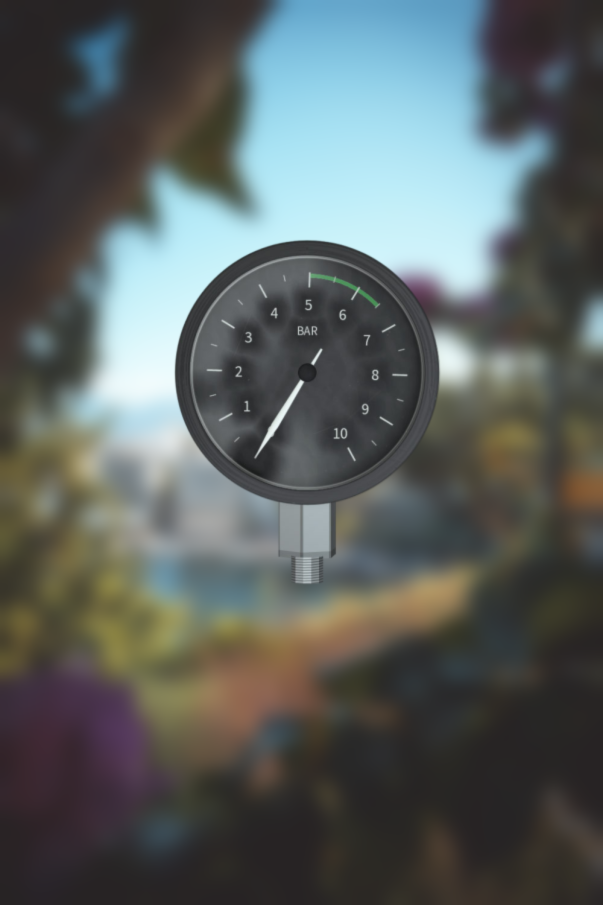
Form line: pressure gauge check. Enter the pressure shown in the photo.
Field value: 0 bar
